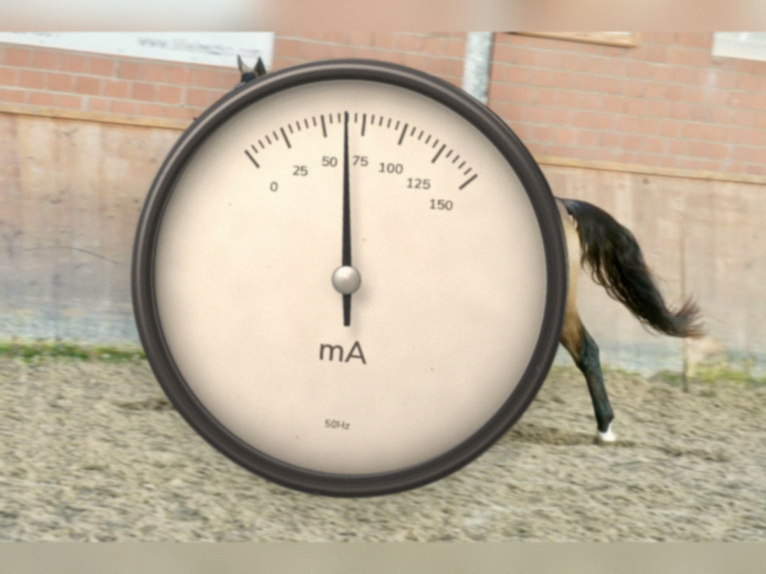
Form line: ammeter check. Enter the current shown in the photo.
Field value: 65 mA
